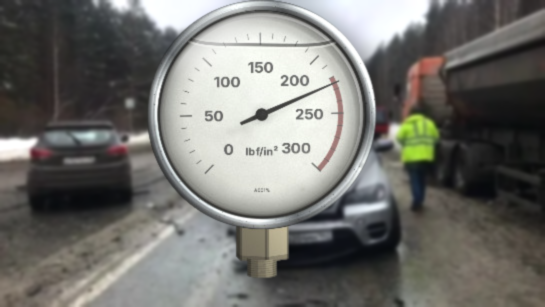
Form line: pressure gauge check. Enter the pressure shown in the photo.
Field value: 225 psi
